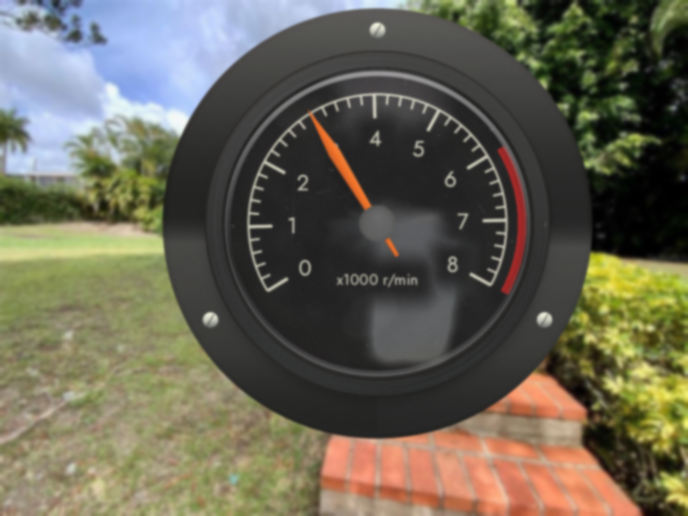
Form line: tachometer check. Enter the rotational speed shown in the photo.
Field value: 3000 rpm
